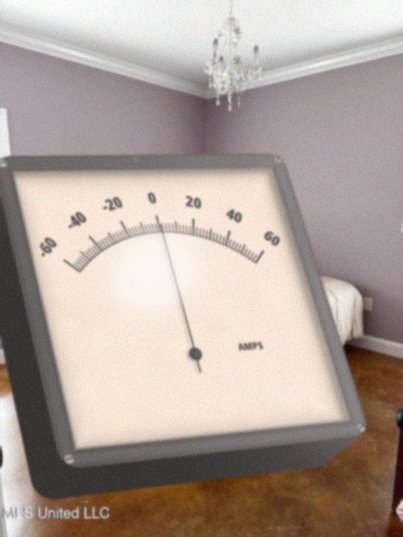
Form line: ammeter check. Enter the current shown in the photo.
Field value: 0 A
